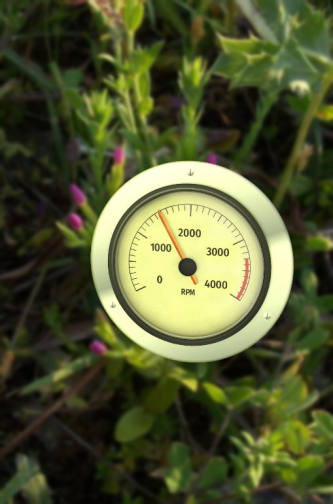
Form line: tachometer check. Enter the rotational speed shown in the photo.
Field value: 1500 rpm
